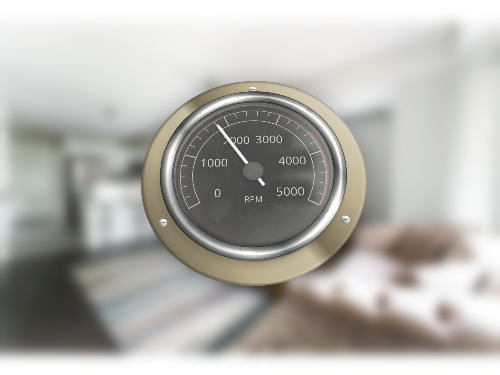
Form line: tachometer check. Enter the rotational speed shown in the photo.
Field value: 1800 rpm
